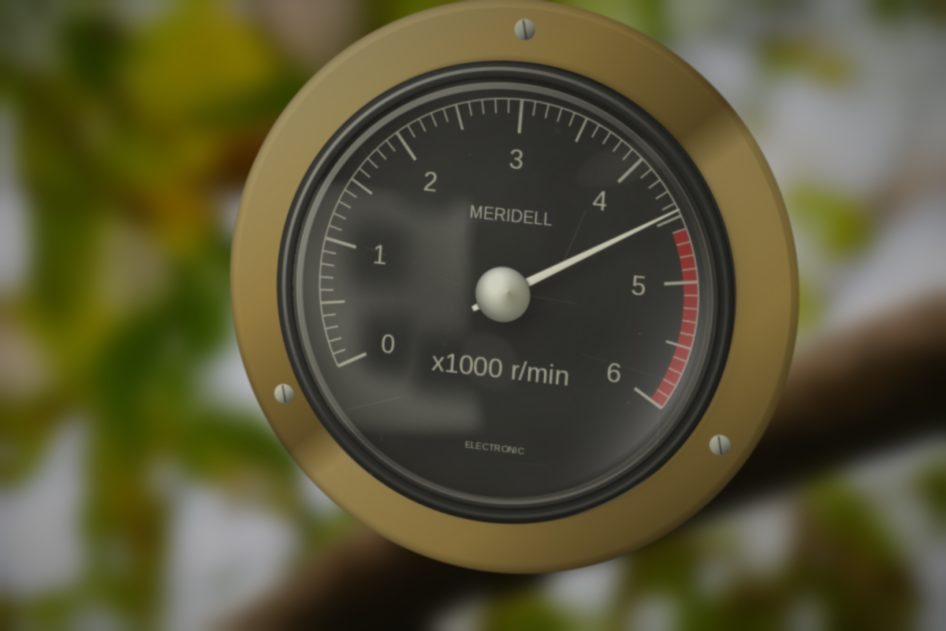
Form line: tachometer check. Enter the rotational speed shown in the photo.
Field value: 4450 rpm
